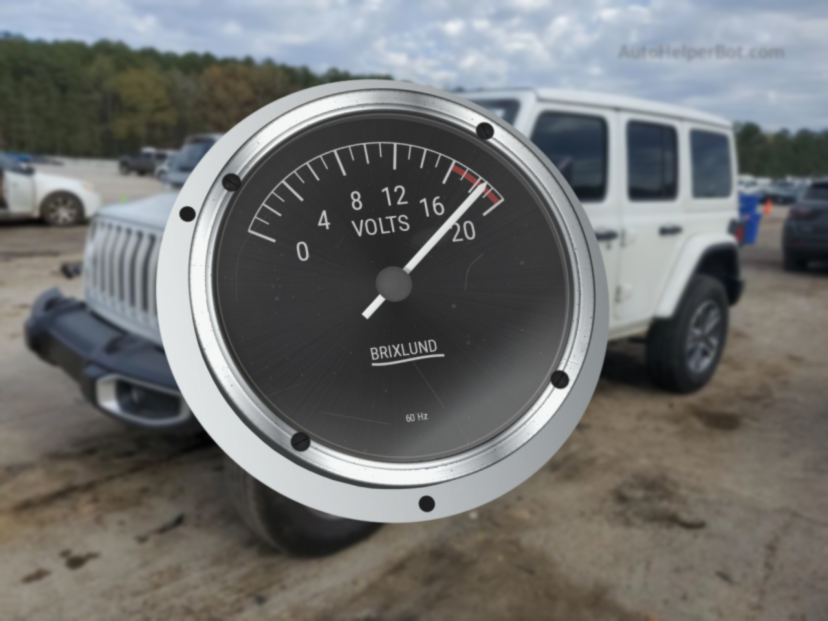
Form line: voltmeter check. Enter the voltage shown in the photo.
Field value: 18.5 V
